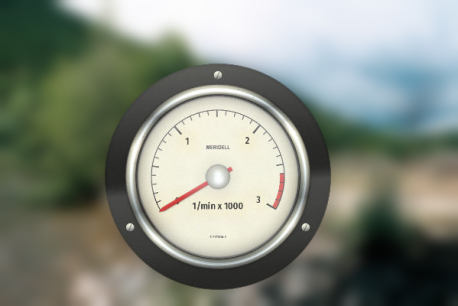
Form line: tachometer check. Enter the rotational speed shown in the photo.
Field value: 0 rpm
